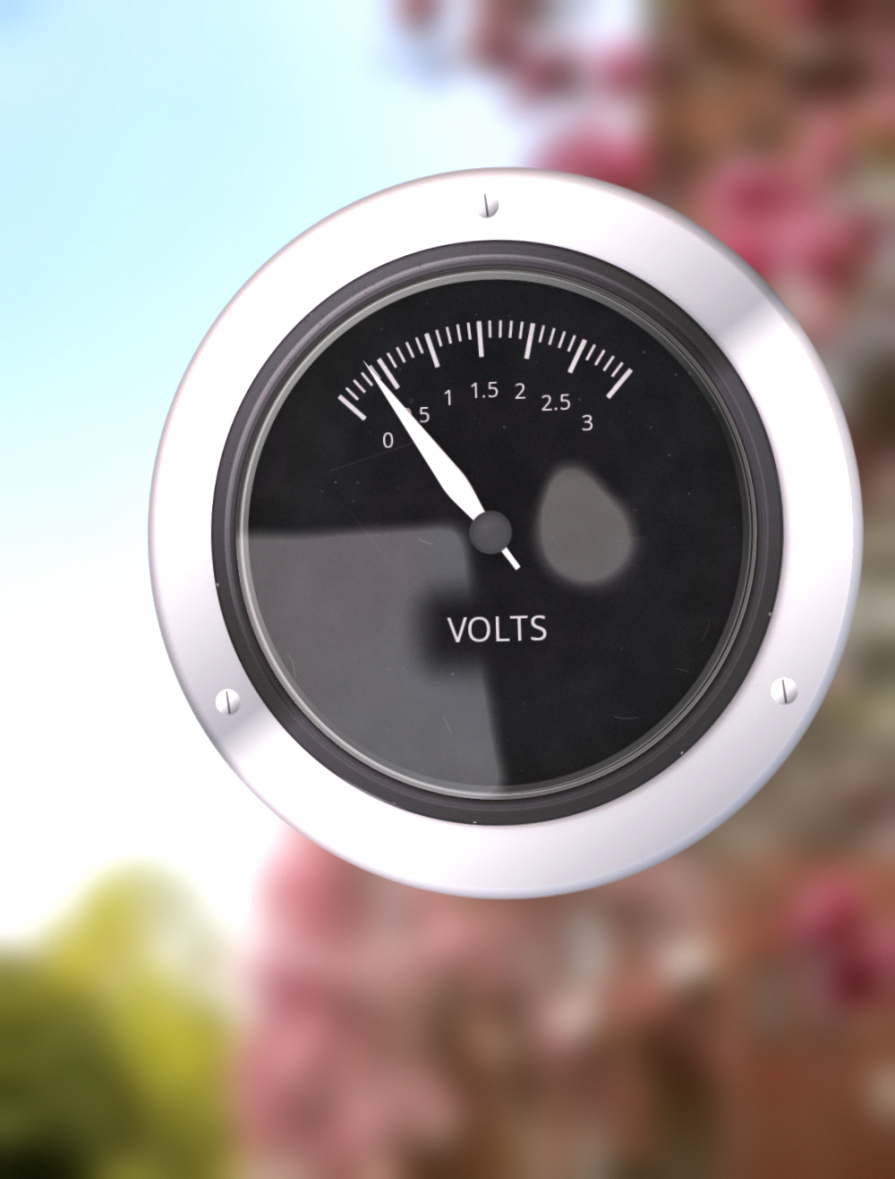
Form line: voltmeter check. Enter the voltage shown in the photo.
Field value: 0.4 V
